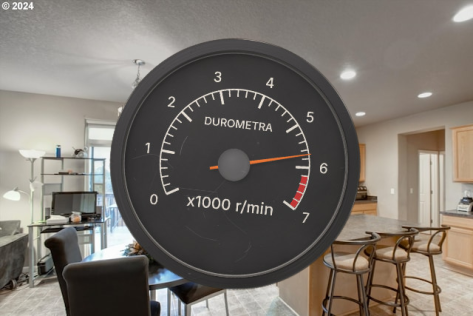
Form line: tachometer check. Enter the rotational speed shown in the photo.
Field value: 5700 rpm
